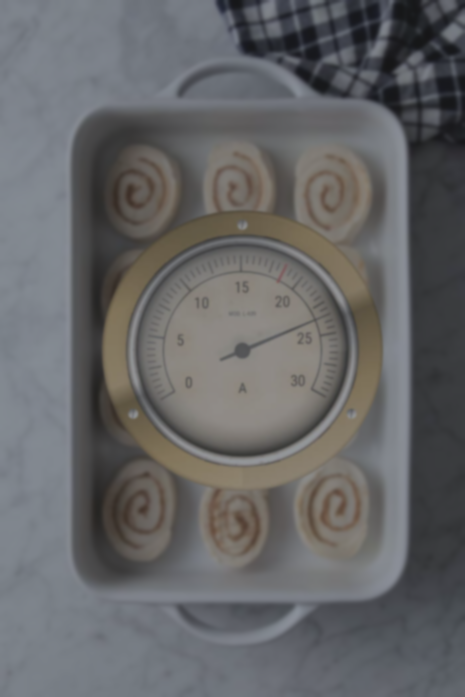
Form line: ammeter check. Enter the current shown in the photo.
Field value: 23.5 A
